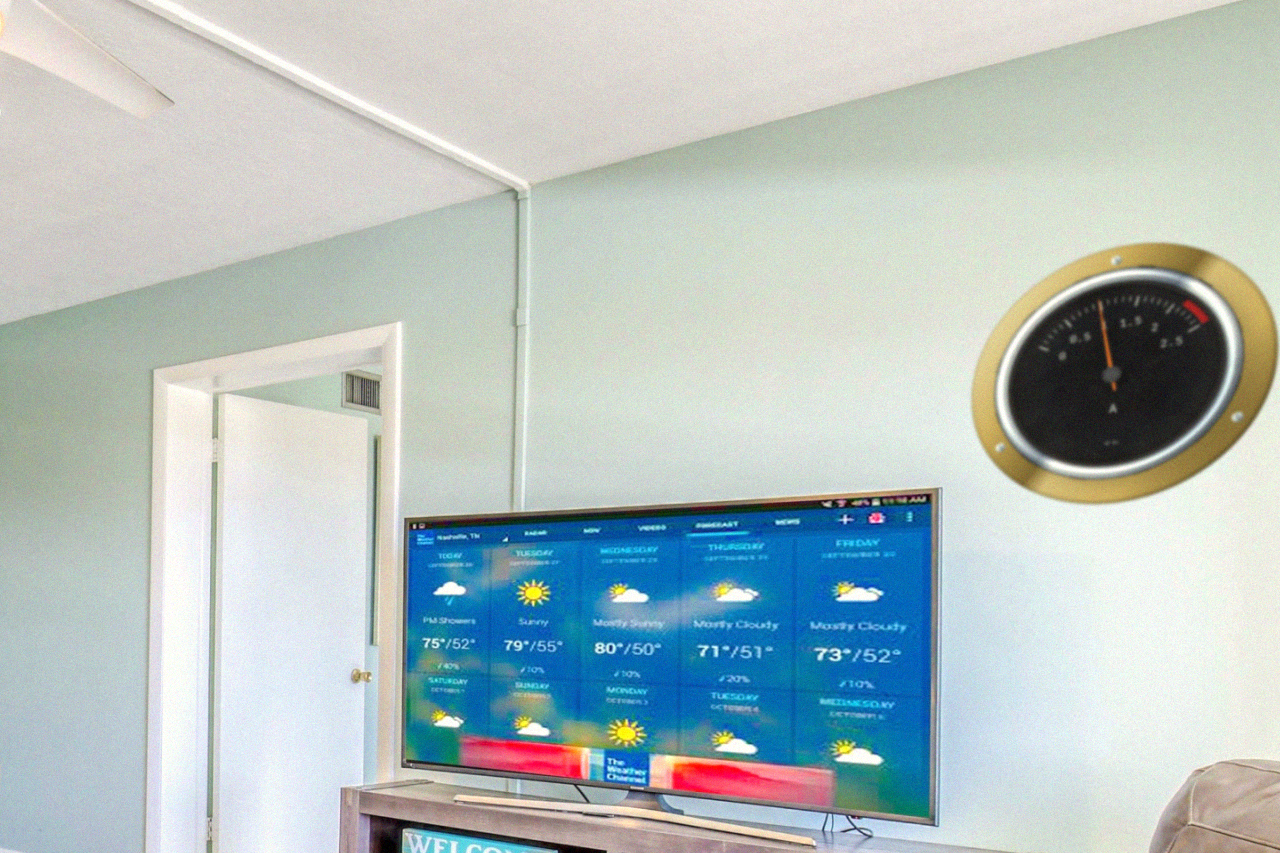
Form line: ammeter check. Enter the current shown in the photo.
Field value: 1 A
